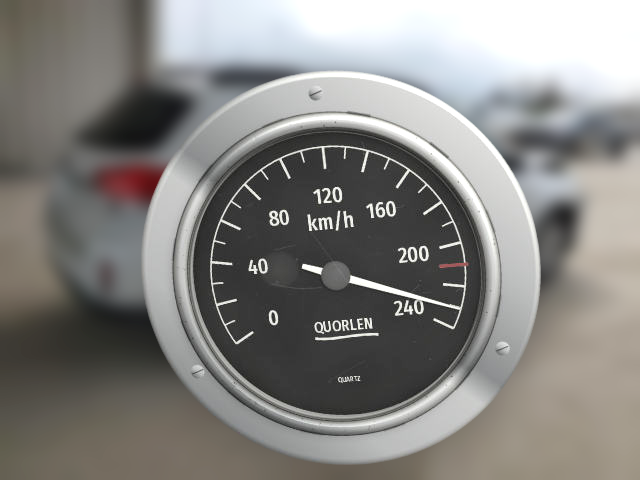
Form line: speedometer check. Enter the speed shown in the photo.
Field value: 230 km/h
